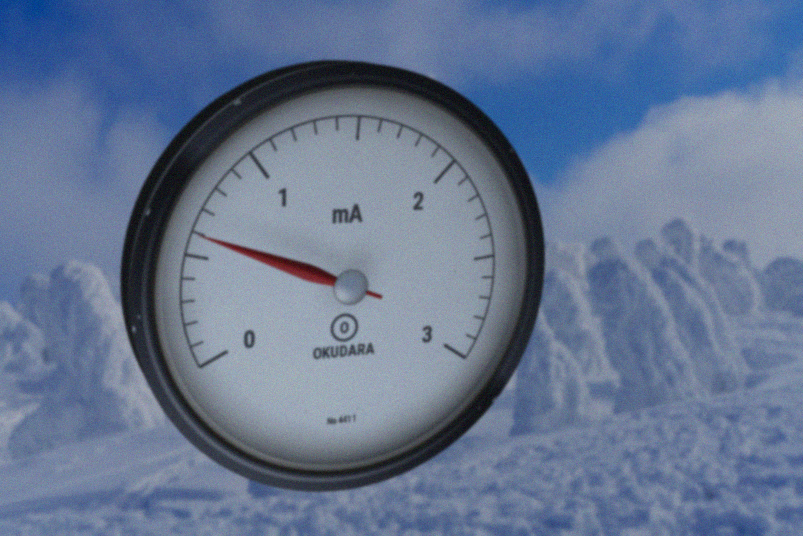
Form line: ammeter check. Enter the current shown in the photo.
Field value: 0.6 mA
